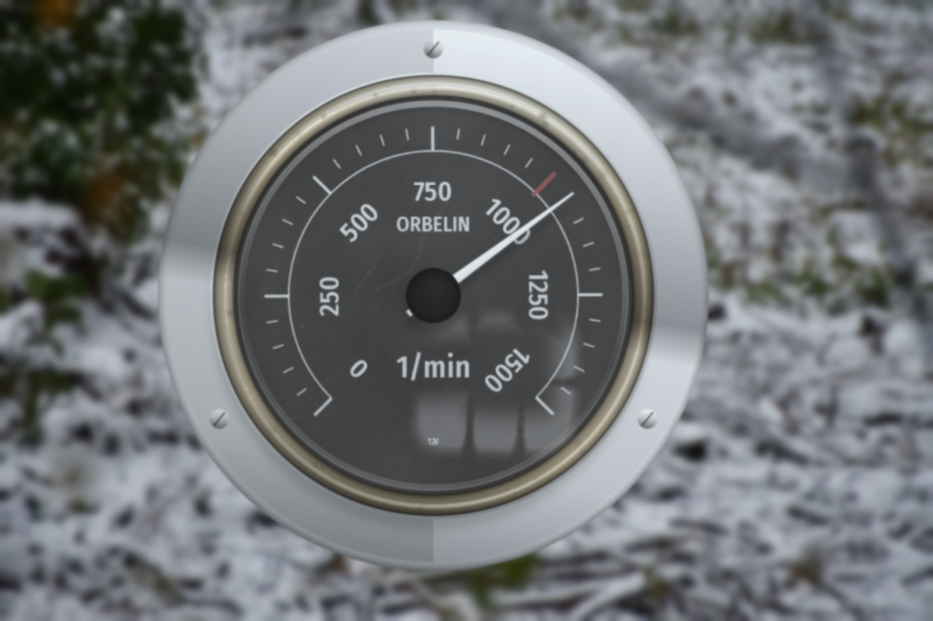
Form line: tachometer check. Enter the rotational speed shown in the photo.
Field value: 1050 rpm
